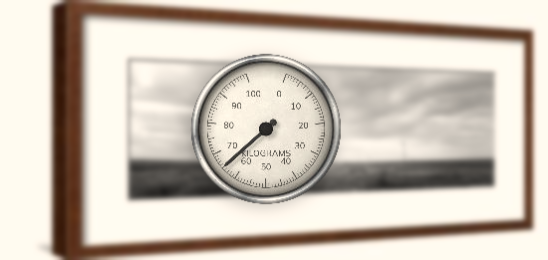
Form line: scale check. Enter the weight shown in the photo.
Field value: 65 kg
